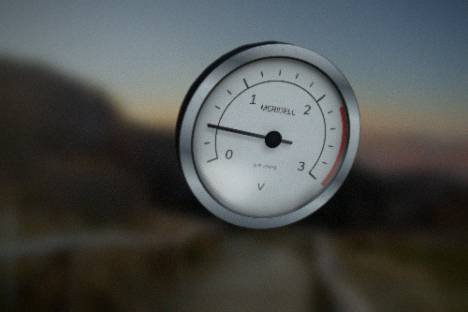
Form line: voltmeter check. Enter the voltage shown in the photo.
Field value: 0.4 V
